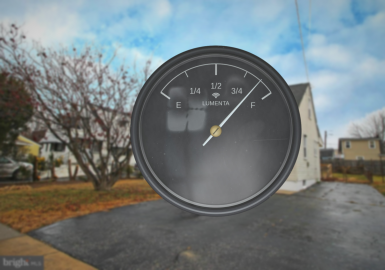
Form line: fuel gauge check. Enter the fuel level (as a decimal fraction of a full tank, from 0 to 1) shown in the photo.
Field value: 0.875
